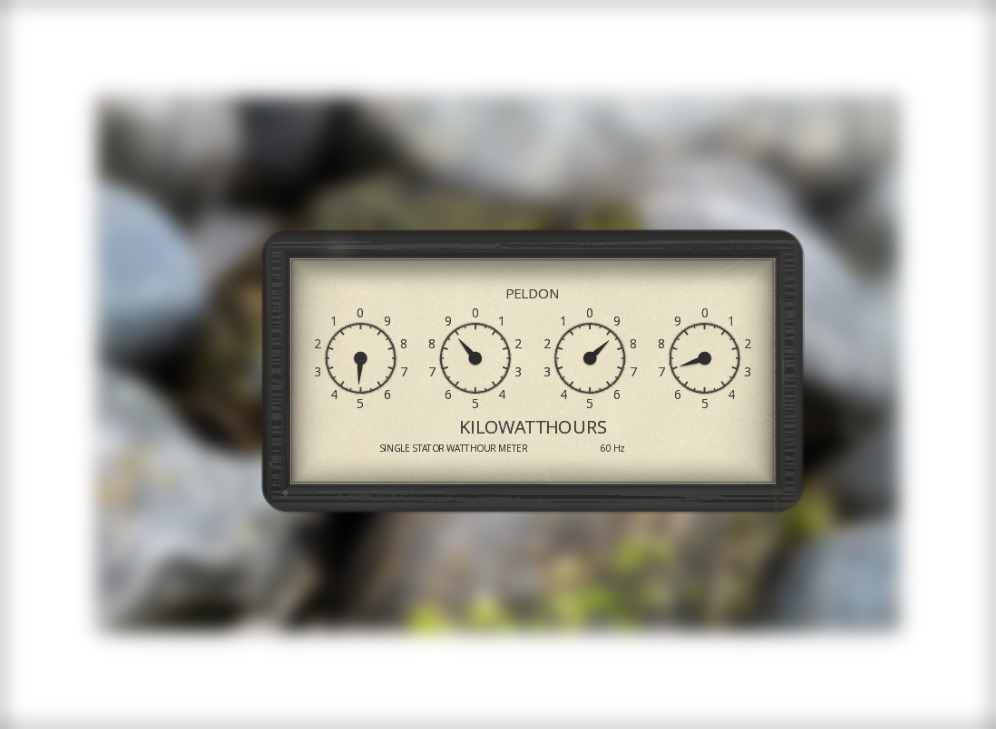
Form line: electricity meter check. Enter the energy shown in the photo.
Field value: 4887 kWh
